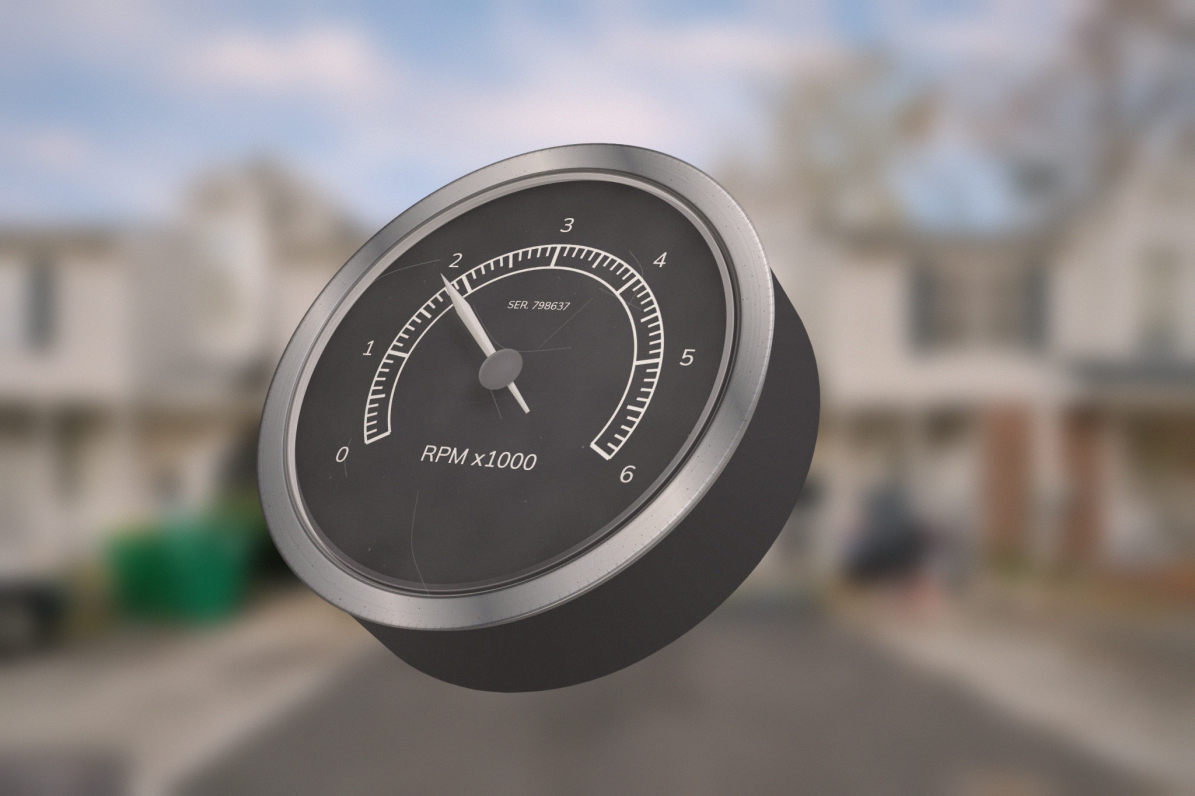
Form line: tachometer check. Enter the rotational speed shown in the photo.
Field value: 1850 rpm
